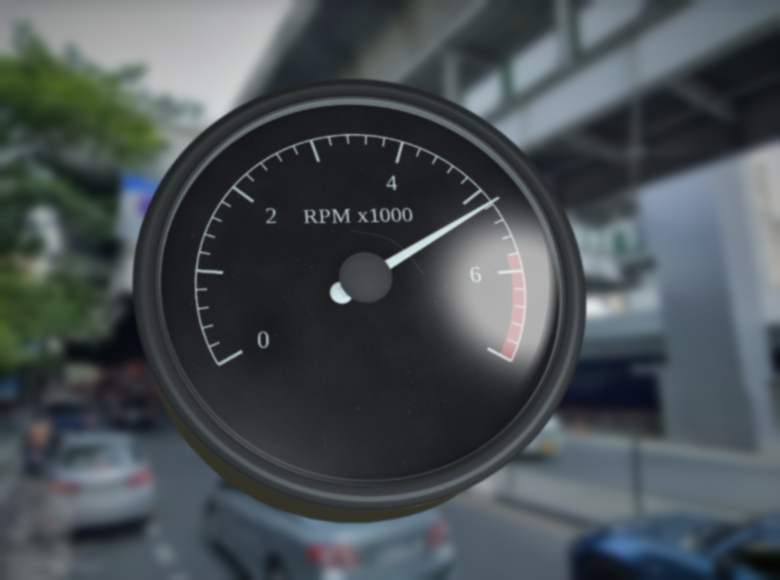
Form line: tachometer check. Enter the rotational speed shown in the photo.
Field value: 5200 rpm
